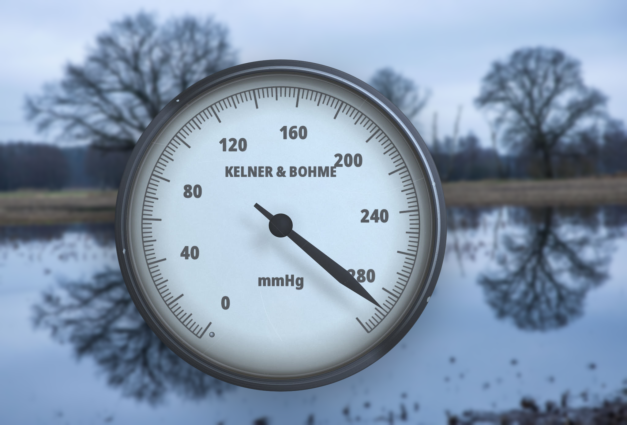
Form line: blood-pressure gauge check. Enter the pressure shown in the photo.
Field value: 288 mmHg
